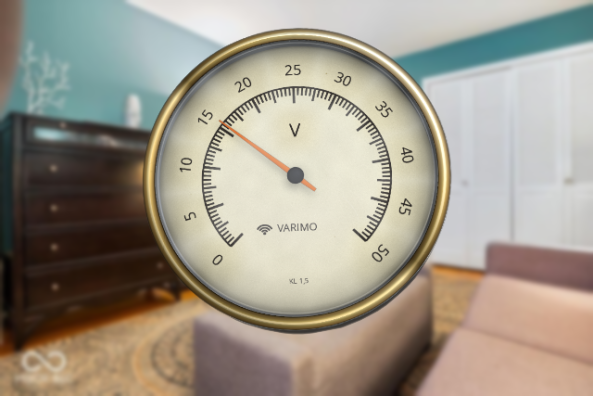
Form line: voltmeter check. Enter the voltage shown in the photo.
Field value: 15.5 V
